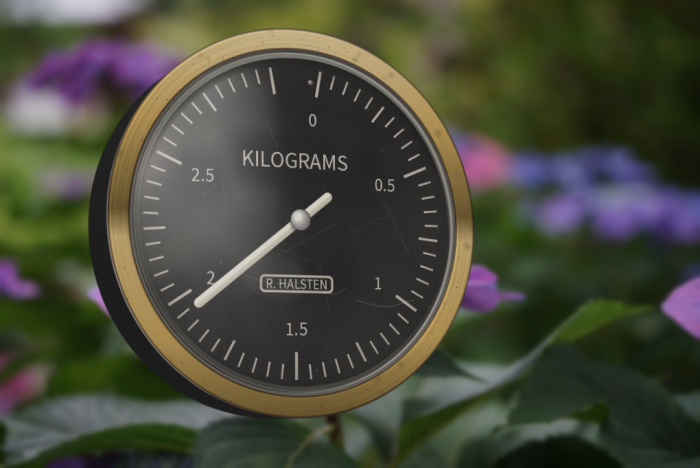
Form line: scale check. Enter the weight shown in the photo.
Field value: 1.95 kg
